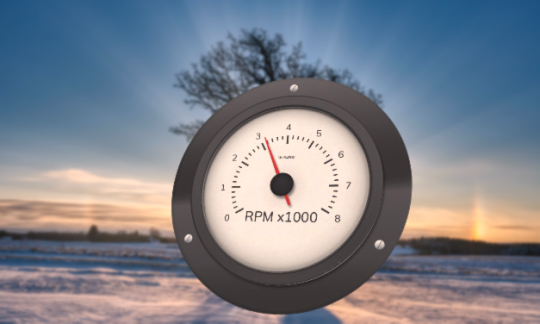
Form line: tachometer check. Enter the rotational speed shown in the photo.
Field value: 3200 rpm
